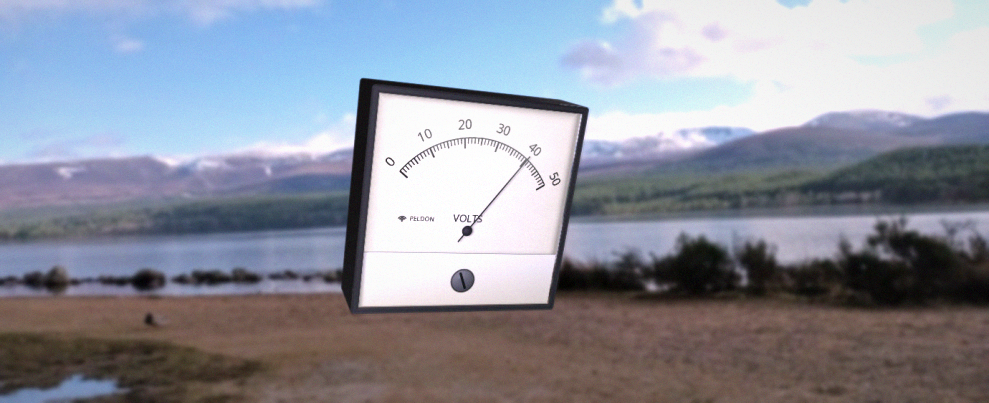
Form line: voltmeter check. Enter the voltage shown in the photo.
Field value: 40 V
